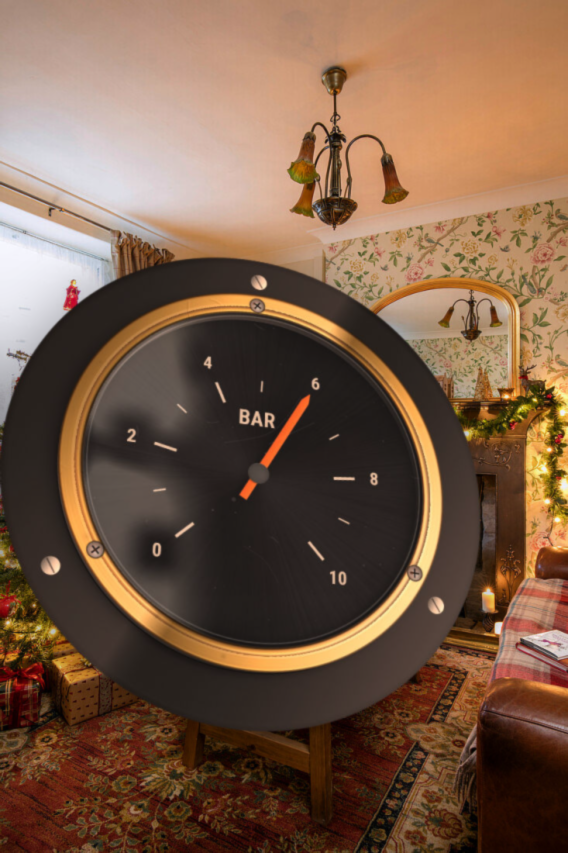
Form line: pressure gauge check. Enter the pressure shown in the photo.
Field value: 6 bar
